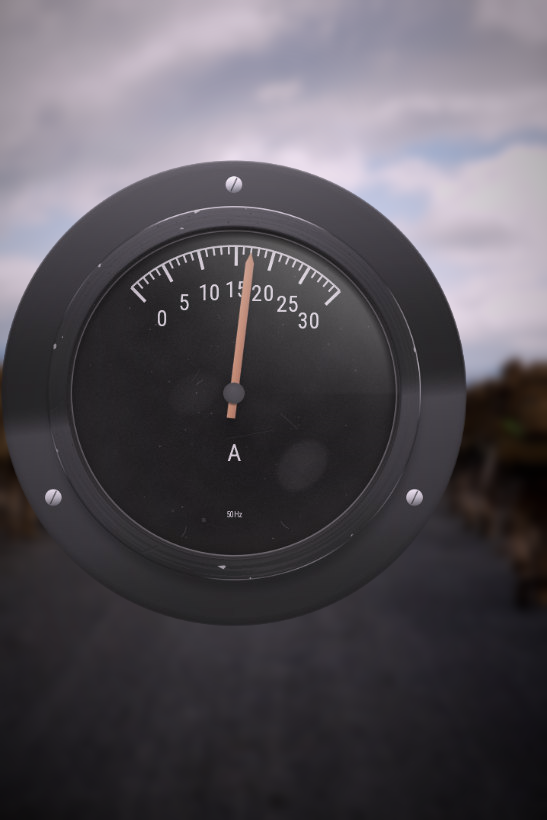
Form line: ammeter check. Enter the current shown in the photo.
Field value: 17 A
